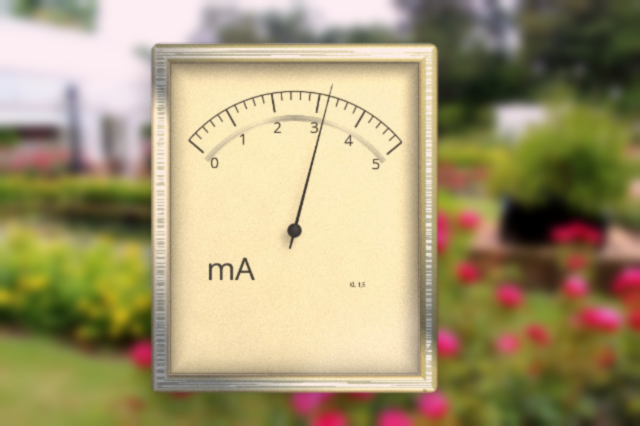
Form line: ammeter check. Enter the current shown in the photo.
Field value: 3.2 mA
